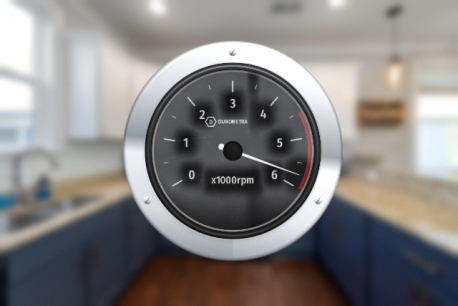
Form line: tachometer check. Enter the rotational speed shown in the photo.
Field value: 5750 rpm
